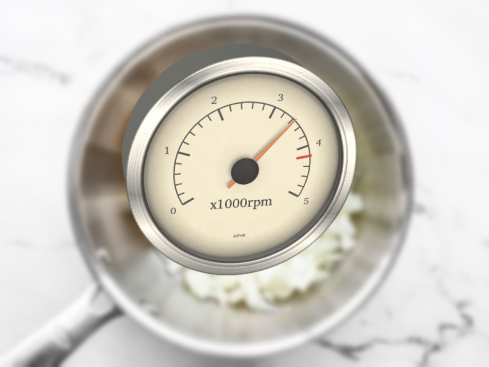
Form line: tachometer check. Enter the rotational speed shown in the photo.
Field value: 3400 rpm
